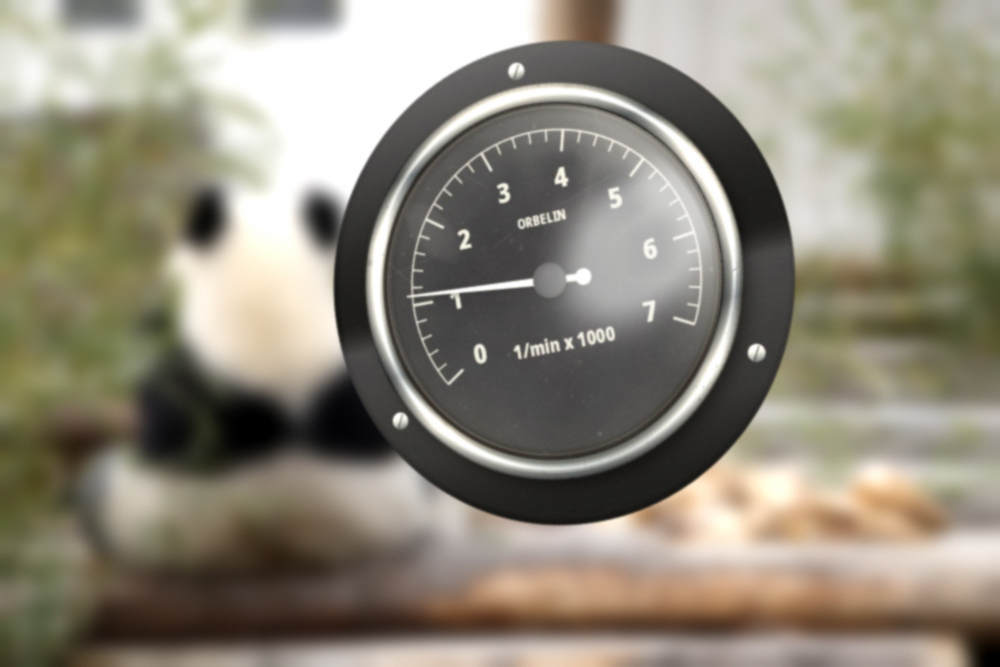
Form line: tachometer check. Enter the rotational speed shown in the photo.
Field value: 1100 rpm
